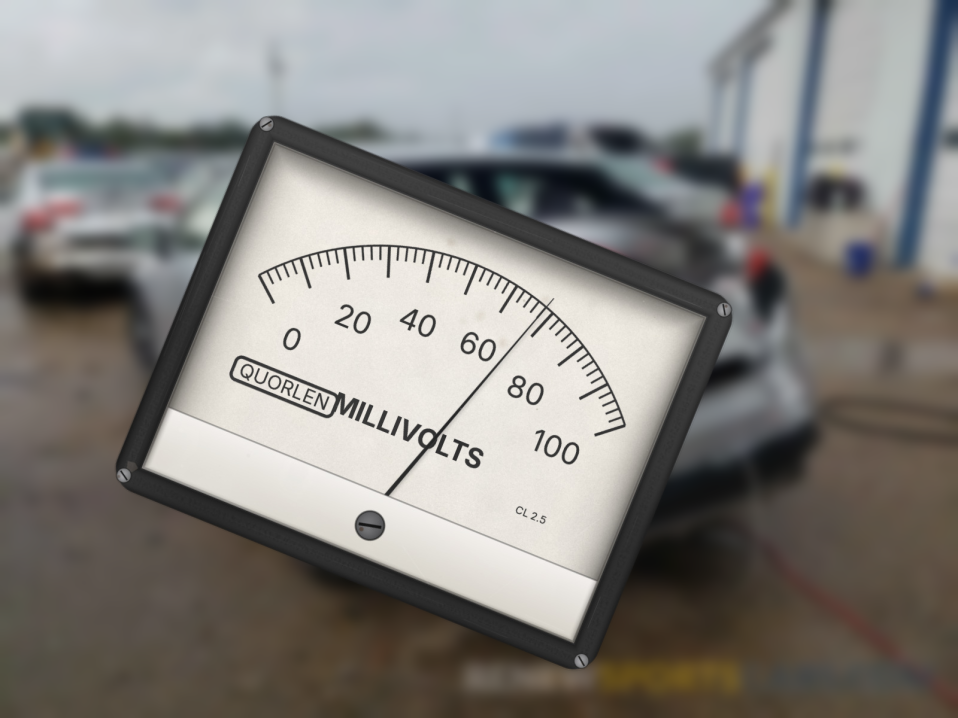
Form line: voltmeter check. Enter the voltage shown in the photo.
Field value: 68 mV
